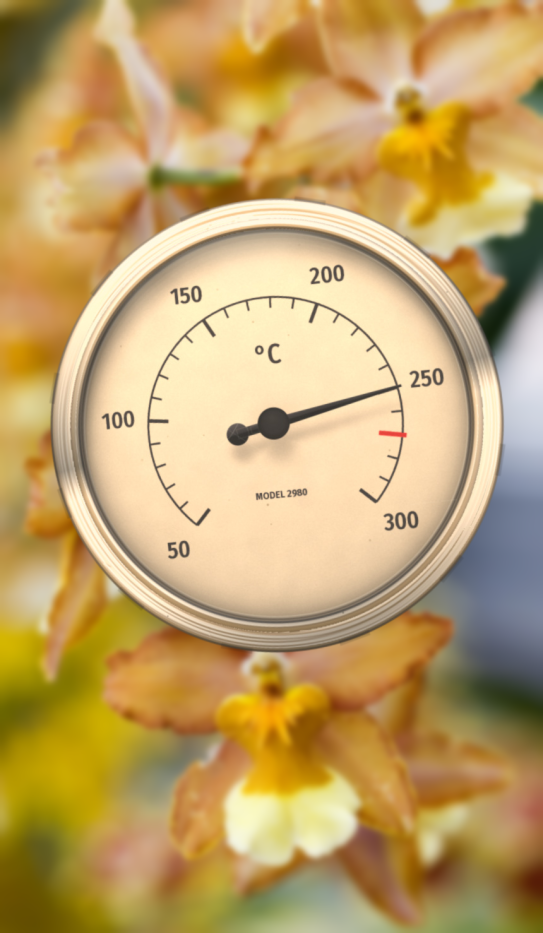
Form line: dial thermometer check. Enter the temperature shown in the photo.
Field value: 250 °C
